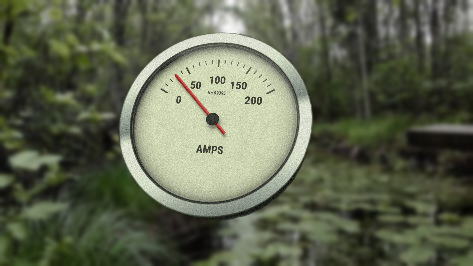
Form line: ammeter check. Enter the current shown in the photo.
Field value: 30 A
